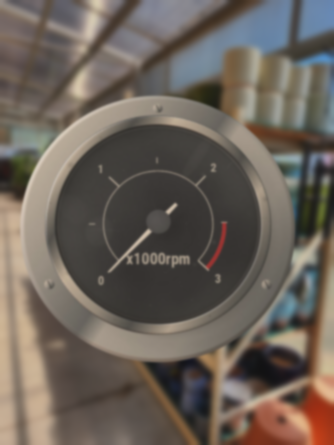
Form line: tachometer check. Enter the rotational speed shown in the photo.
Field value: 0 rpm
